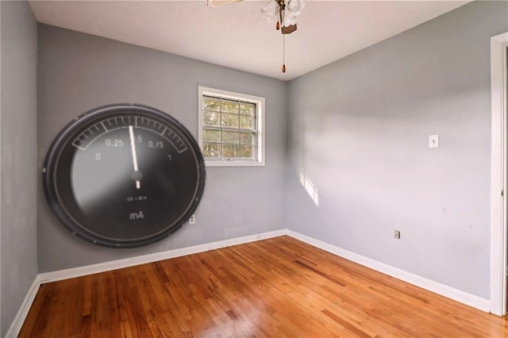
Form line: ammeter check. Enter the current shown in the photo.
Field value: 0.45 mA
